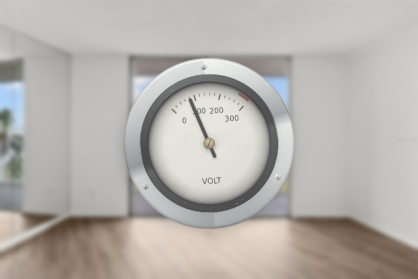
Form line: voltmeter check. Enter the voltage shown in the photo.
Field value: 80 V
